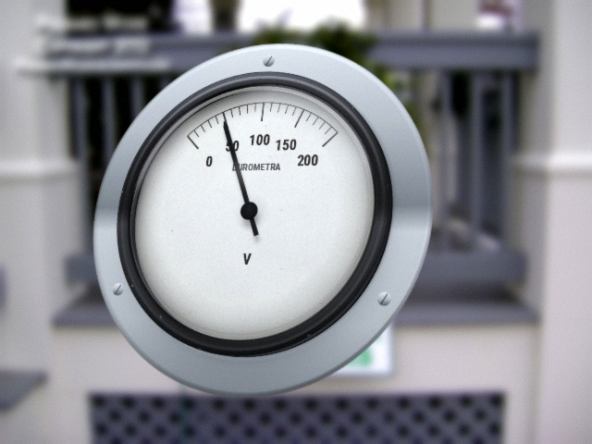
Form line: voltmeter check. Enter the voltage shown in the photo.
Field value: 50 V
